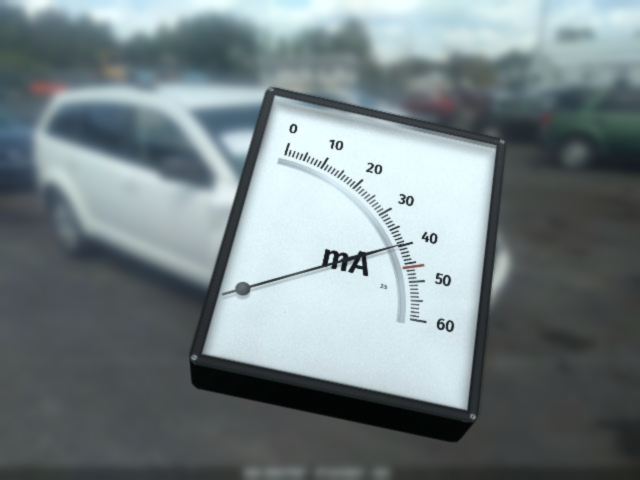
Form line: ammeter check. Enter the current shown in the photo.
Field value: 40 mA
